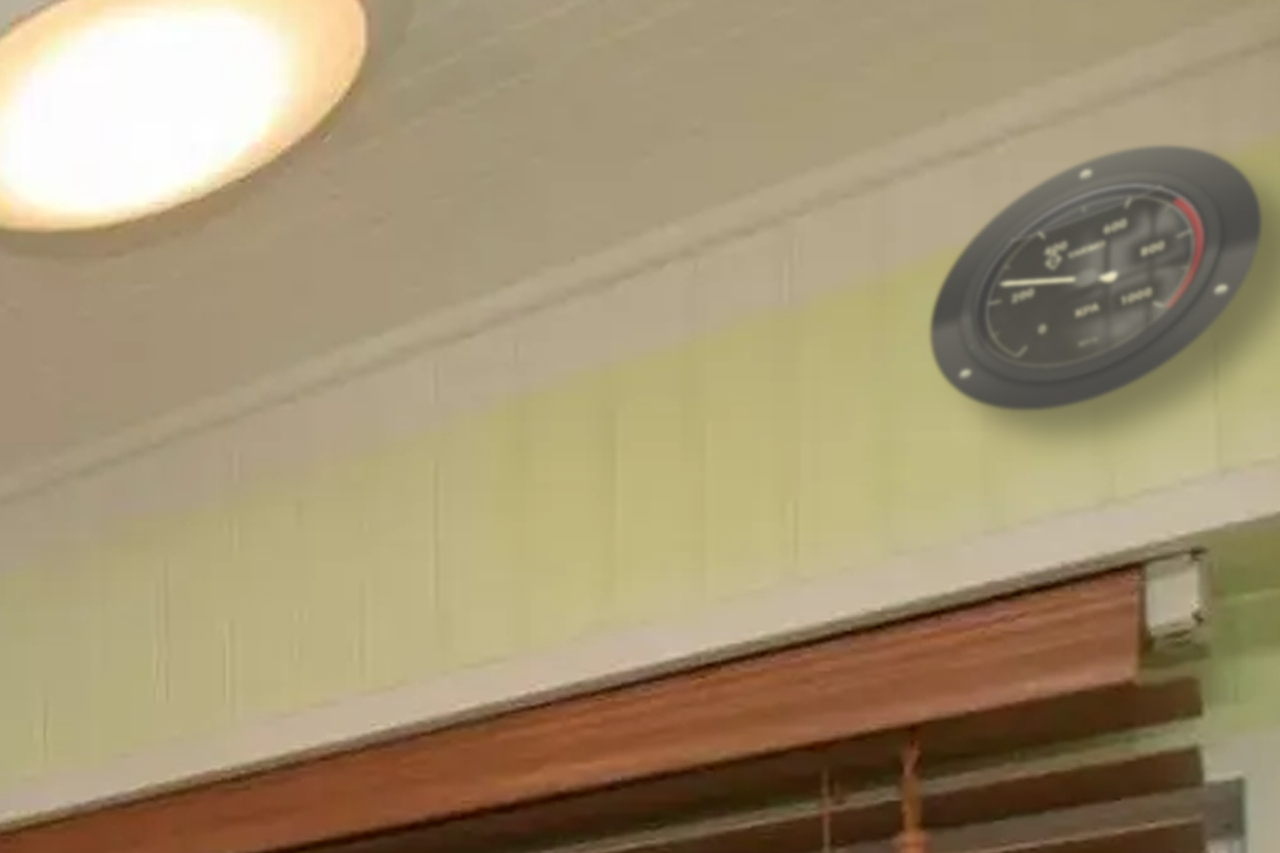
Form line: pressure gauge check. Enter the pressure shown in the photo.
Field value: 250 kPa
